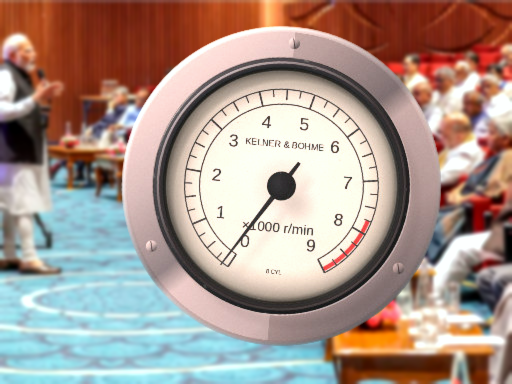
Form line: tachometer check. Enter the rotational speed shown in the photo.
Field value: 125 rpm
